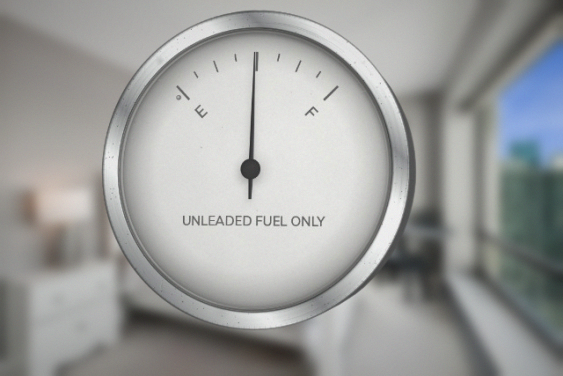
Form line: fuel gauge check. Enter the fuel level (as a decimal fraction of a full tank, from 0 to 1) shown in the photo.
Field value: 0.5
